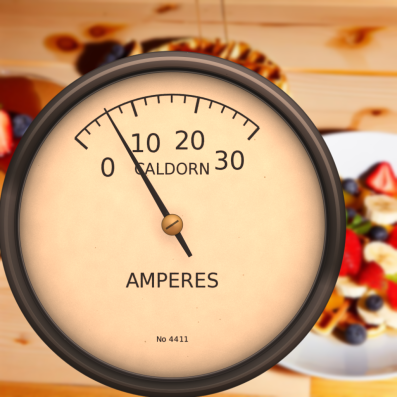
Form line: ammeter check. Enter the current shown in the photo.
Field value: 6 A
